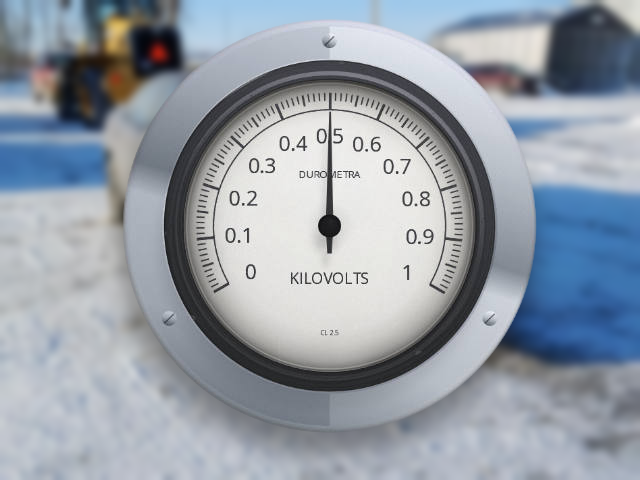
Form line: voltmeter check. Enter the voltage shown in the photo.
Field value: 0.5 kV
